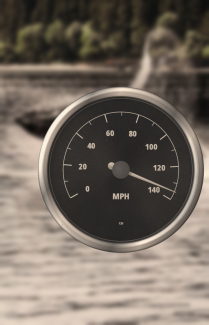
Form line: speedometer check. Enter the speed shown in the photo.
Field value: 135 mph
